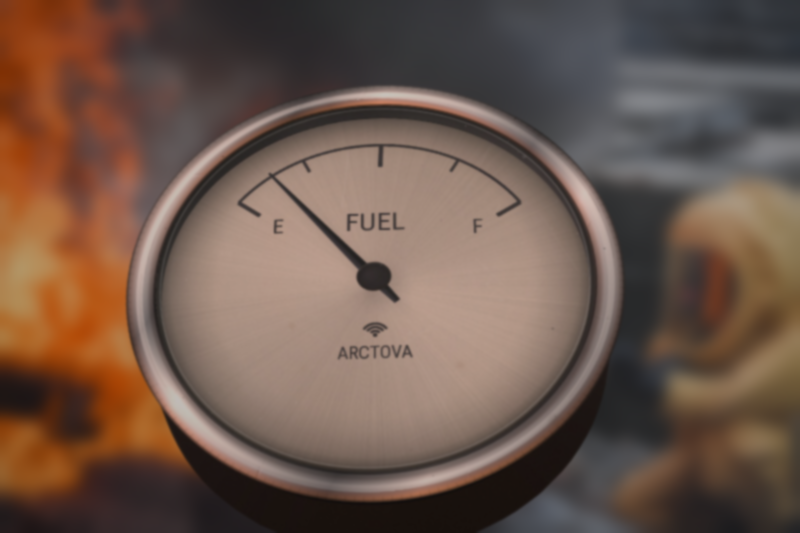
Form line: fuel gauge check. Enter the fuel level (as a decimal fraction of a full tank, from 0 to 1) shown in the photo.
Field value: 0.125
